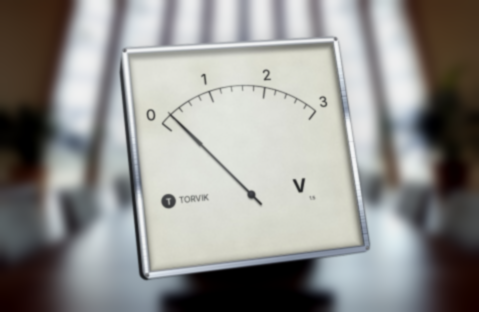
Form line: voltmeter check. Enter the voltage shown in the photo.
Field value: 0.2 V
